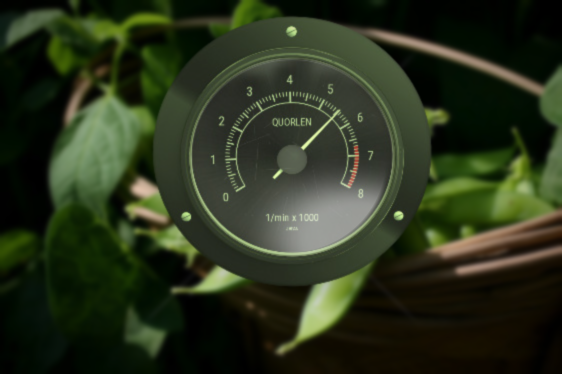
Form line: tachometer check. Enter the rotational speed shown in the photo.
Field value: 5500 rpm
